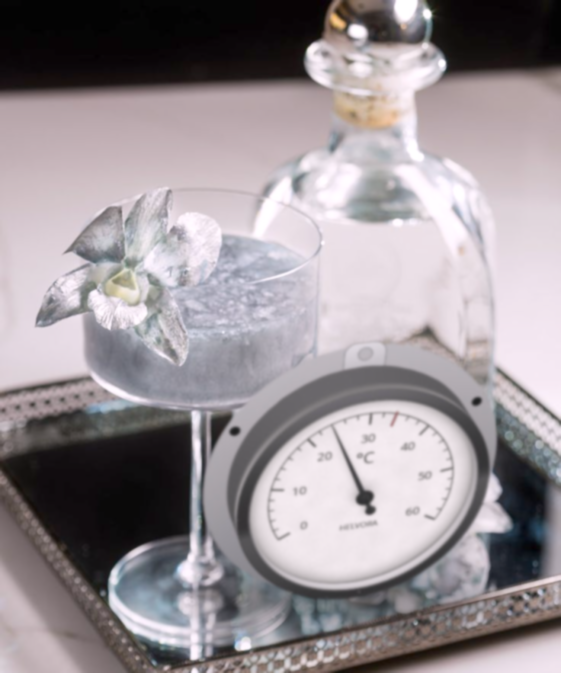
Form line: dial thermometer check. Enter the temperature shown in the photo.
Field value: 24 °C
